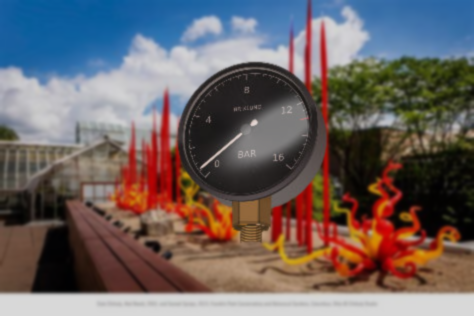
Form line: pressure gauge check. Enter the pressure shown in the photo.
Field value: 0.5 bar
